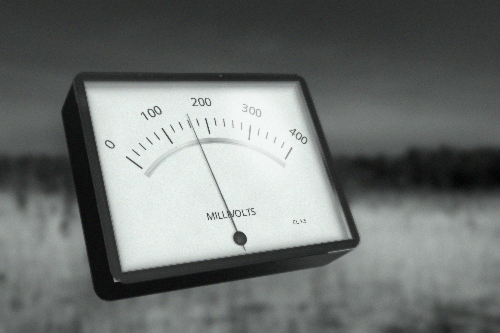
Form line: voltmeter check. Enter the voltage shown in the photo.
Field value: 160 mV
